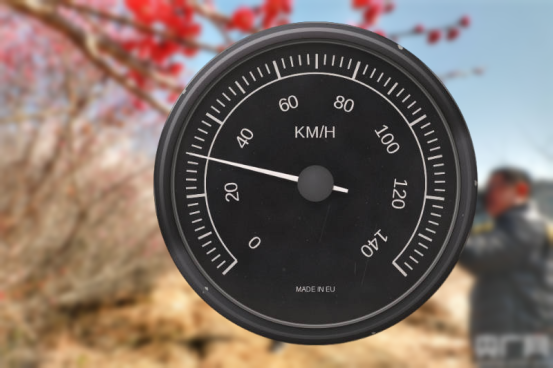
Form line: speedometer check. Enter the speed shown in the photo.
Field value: 30 km/h
